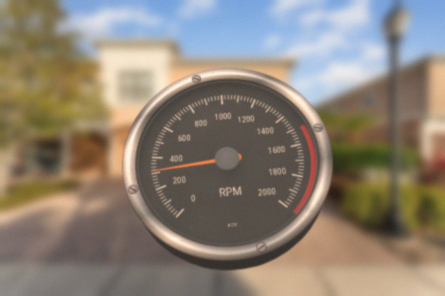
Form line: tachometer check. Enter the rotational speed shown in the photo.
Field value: 300 rpm
